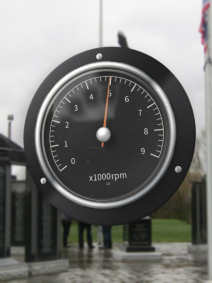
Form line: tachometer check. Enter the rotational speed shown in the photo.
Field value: 5000 rpm
